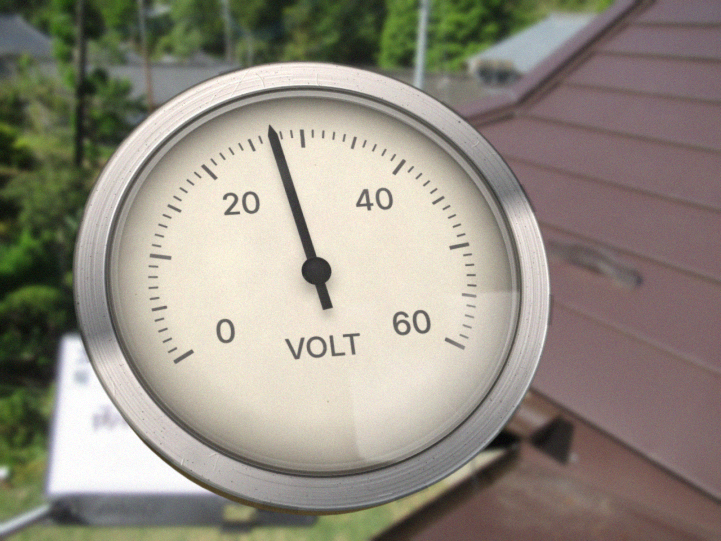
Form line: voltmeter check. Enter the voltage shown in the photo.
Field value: 27 V
